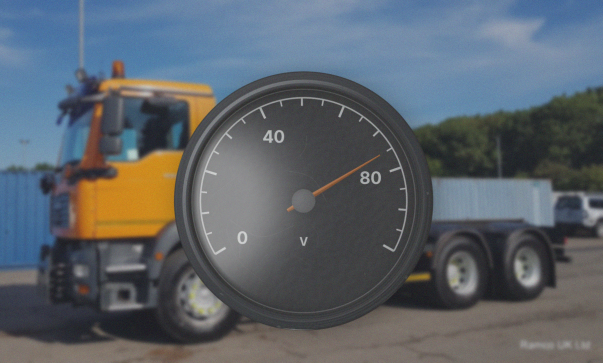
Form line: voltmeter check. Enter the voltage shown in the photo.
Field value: 75 V
